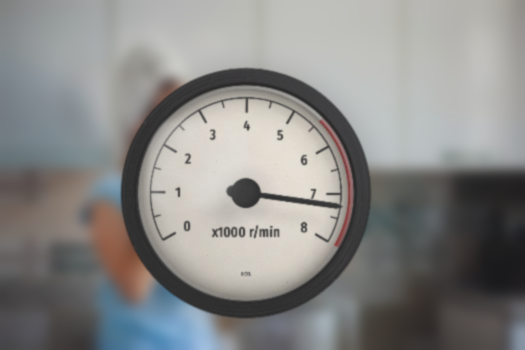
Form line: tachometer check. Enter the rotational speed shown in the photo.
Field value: 7250 rpm
